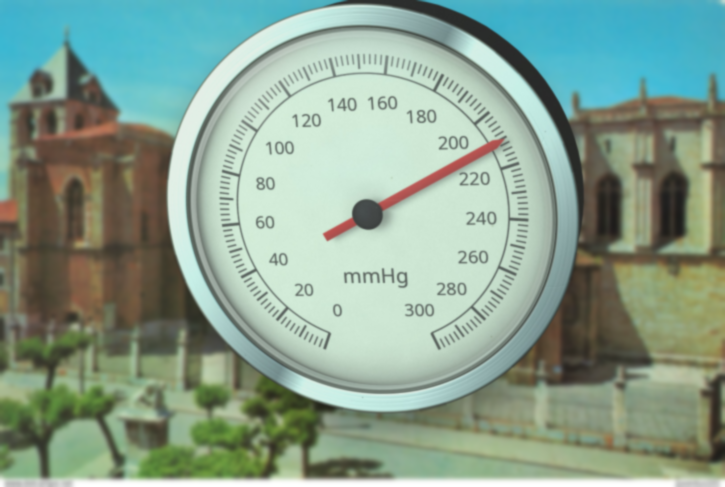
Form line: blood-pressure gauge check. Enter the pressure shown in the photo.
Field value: 210 mmHg
